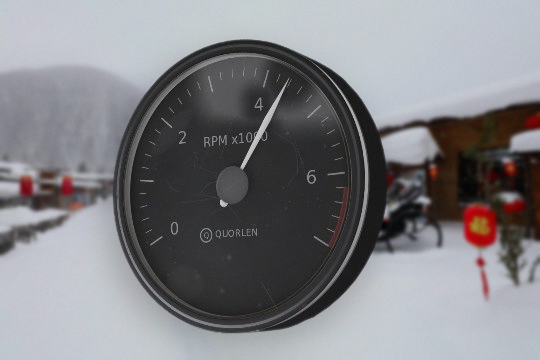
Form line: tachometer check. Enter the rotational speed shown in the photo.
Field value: 4400 rpm
